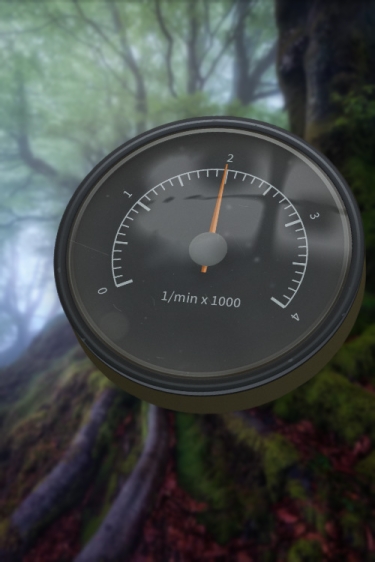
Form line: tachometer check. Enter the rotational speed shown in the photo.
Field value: 2000 rpm
